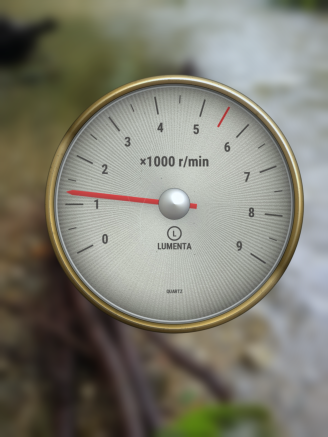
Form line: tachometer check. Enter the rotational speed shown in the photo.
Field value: 1250 rpm
